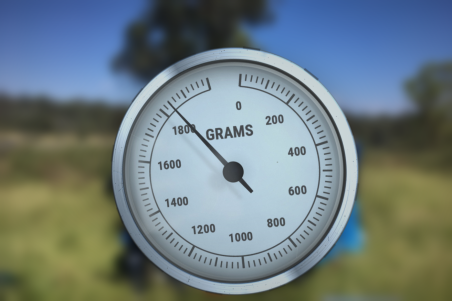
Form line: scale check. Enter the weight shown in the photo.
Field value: 1840 g
